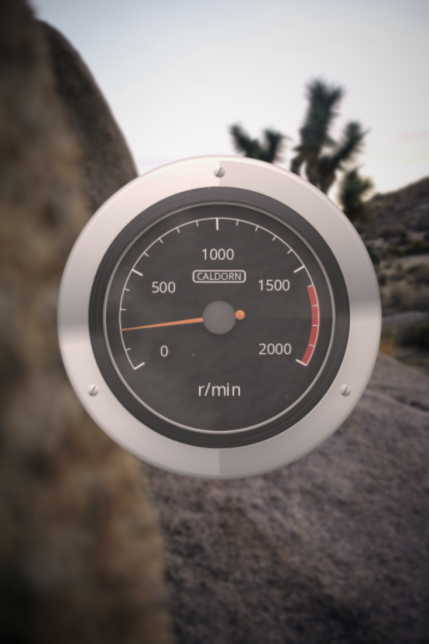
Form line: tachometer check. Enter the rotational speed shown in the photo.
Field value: 200 rpm
